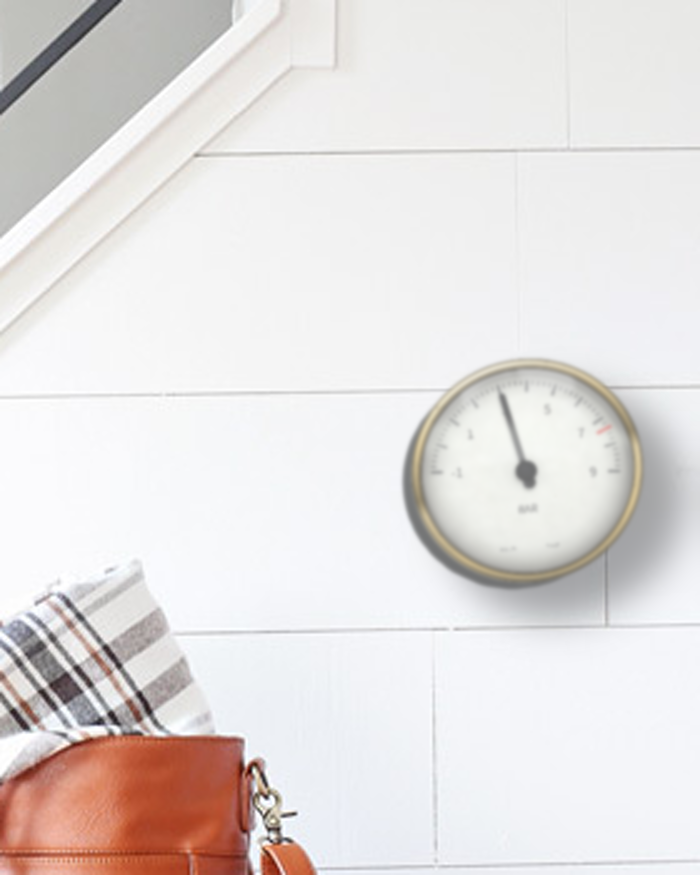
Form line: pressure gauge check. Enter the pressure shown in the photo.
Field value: 3 bar
